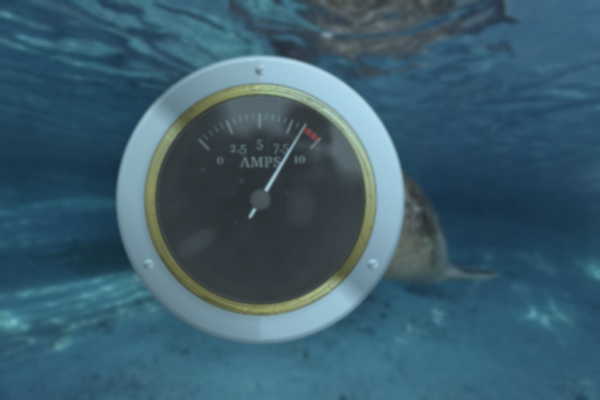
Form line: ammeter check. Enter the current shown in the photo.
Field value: 8.5 A
